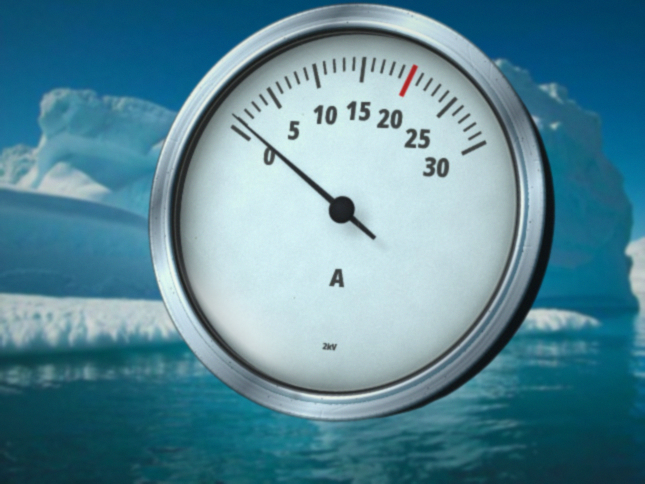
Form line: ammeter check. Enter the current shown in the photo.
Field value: 1 A
